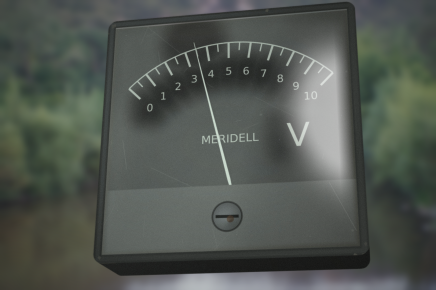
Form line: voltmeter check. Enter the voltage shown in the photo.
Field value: 3.5 V
